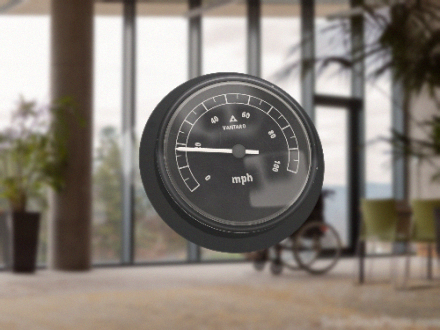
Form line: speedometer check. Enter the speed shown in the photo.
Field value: 17.5 mph
